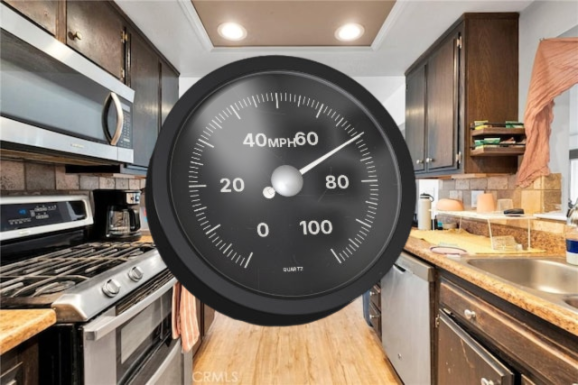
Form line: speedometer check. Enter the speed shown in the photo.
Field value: 70 mph
